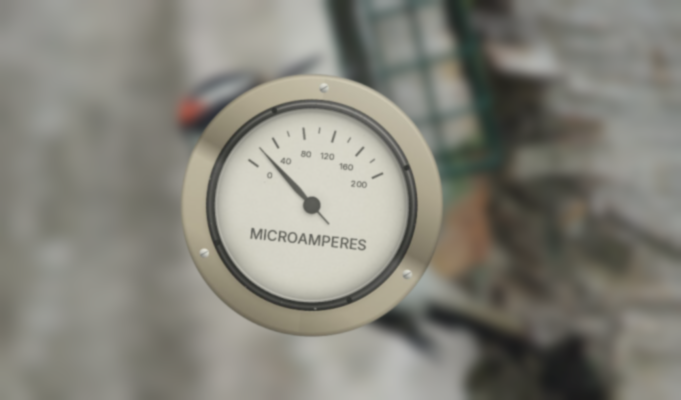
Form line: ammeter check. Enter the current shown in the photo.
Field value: 20 µA
